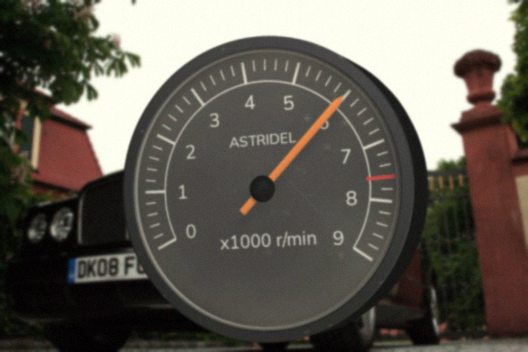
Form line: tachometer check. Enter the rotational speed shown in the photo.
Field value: 6000 rpm
